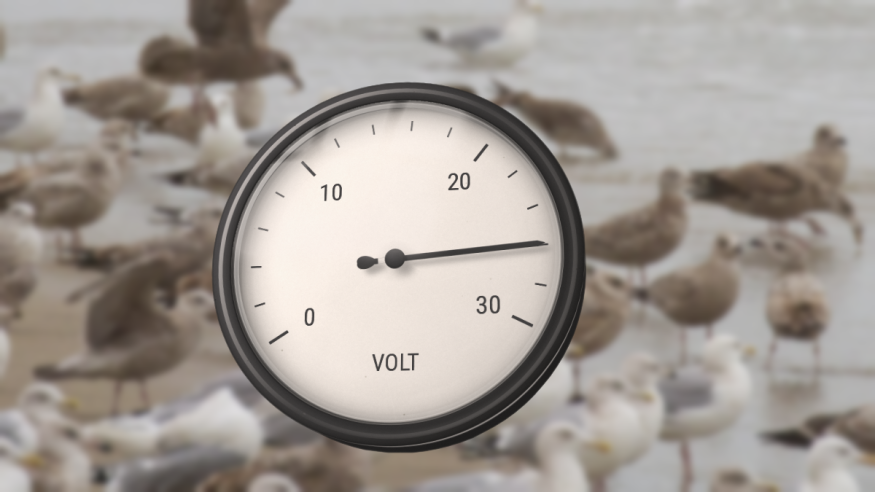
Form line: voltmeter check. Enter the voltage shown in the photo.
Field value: 26 V
